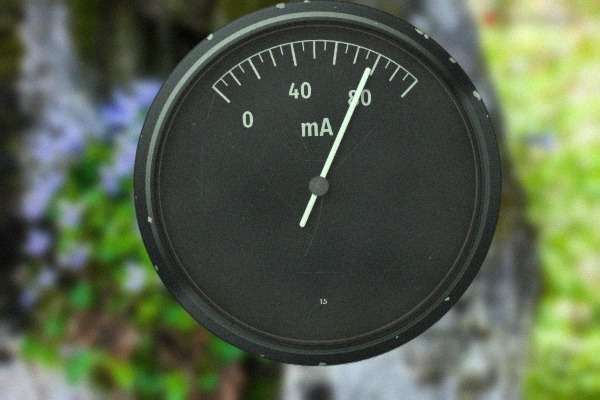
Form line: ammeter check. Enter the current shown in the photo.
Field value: 77.5 mA
